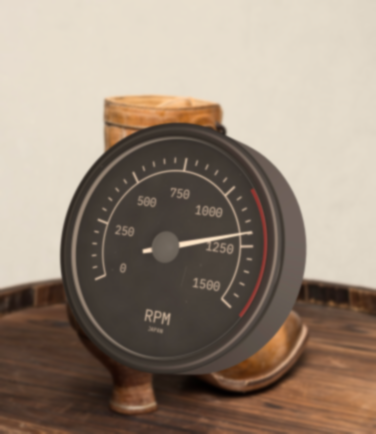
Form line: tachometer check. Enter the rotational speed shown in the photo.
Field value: 1200 rpm
